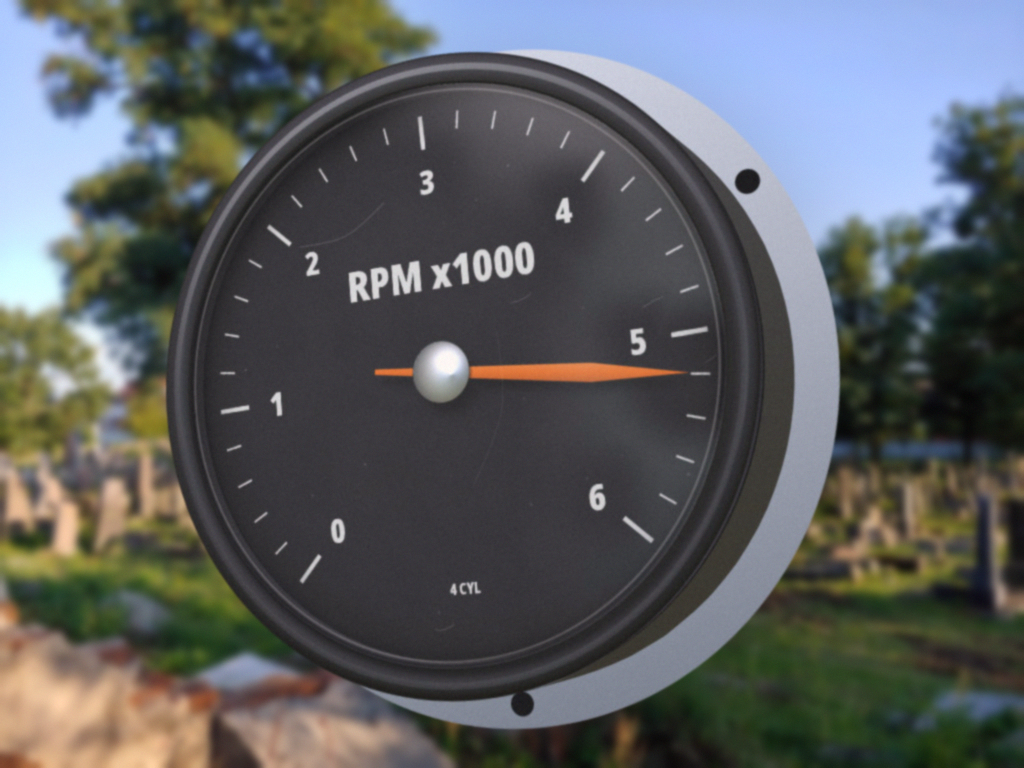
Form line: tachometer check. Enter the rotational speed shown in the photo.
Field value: 5200 rpm
